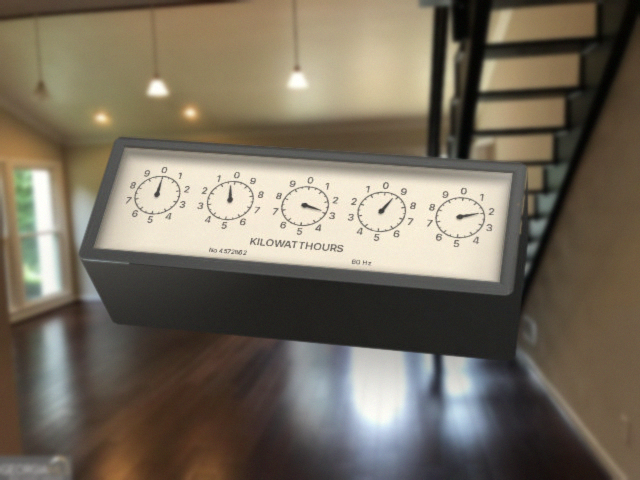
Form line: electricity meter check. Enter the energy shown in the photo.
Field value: 292 kWh
